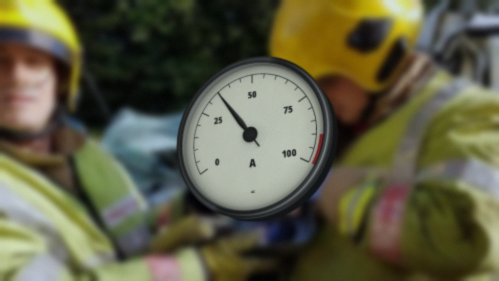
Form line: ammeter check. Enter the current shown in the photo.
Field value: 35 A
